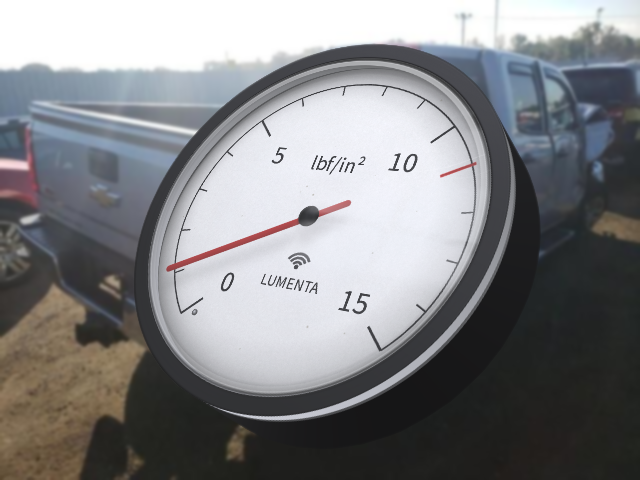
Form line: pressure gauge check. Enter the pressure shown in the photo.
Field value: 1 psi
